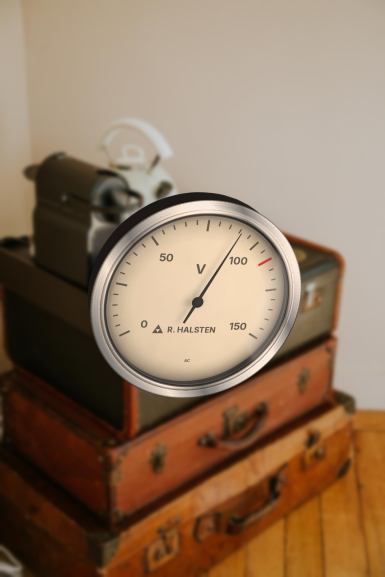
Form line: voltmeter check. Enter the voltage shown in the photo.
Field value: 90 V
